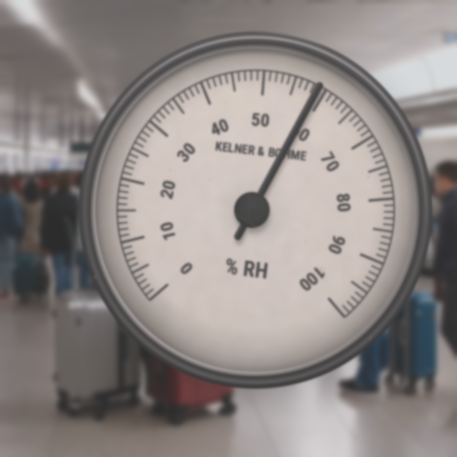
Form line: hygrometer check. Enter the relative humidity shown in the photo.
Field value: 59 %
